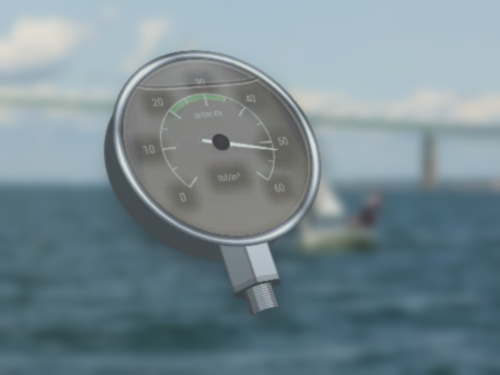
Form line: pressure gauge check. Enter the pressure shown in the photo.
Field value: 52.5 psi
